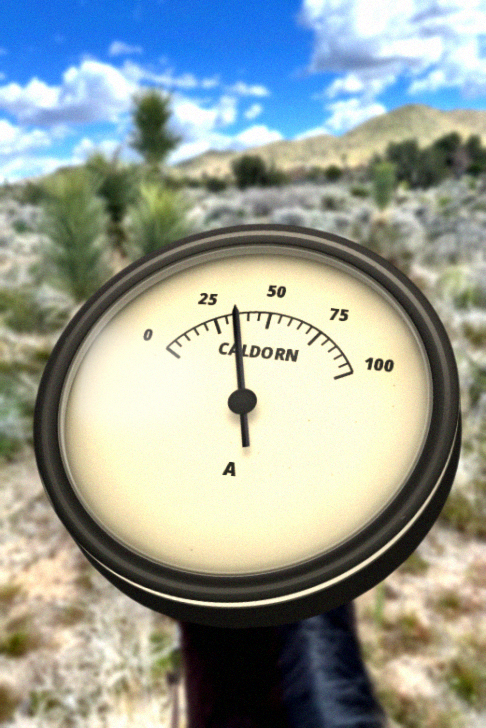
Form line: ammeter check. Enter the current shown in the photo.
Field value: 35 A
